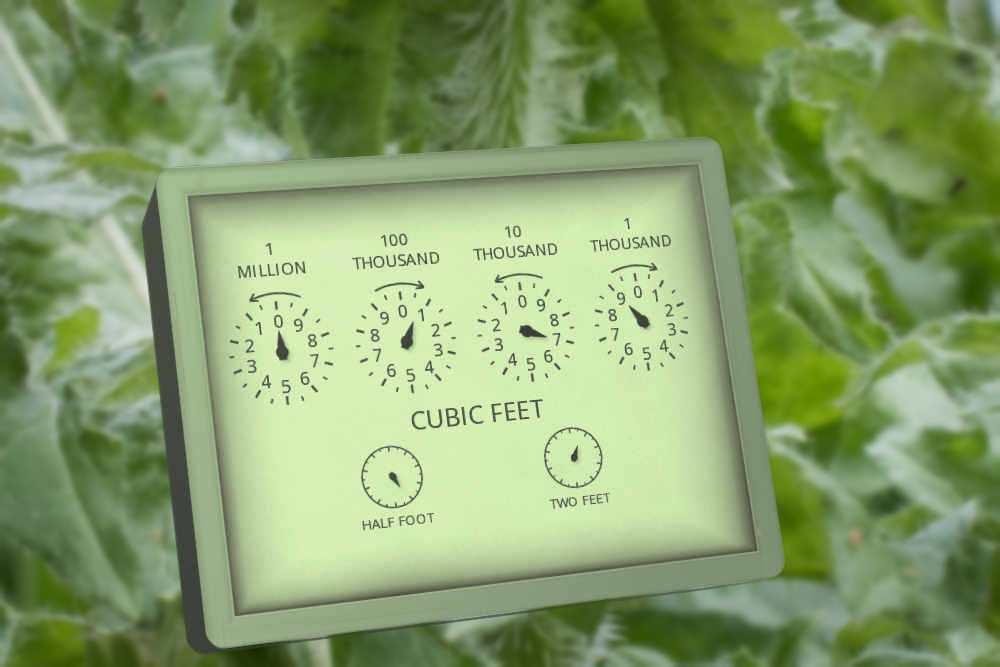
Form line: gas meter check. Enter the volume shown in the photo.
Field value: 6900 ft³
